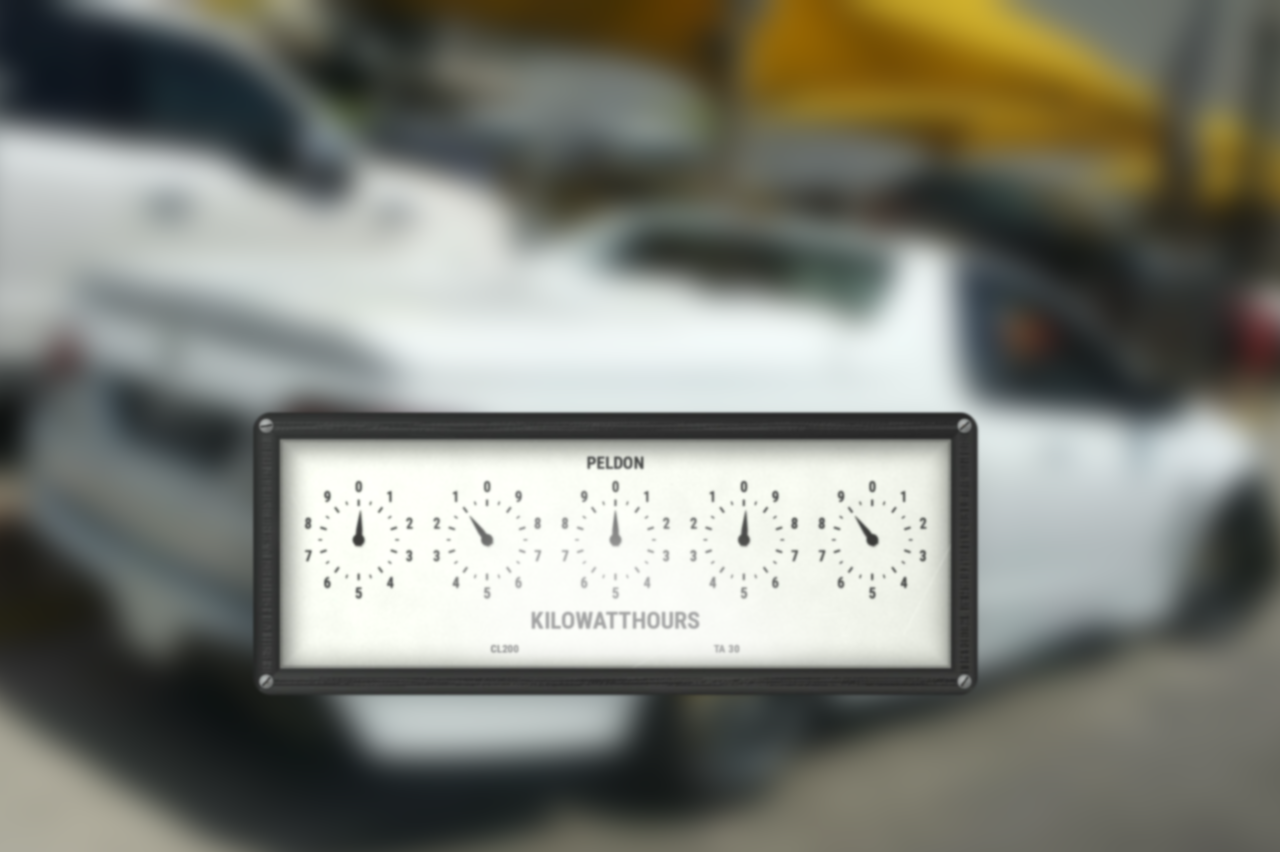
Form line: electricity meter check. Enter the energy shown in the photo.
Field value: 999 kWh
